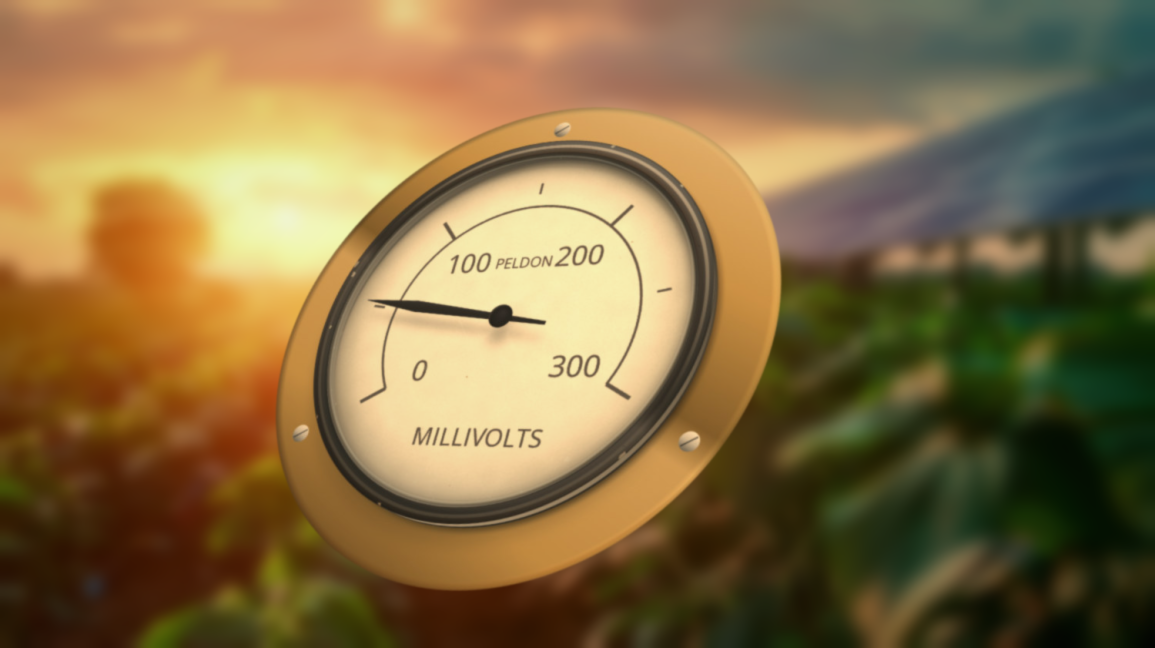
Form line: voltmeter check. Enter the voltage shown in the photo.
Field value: 50 mV
